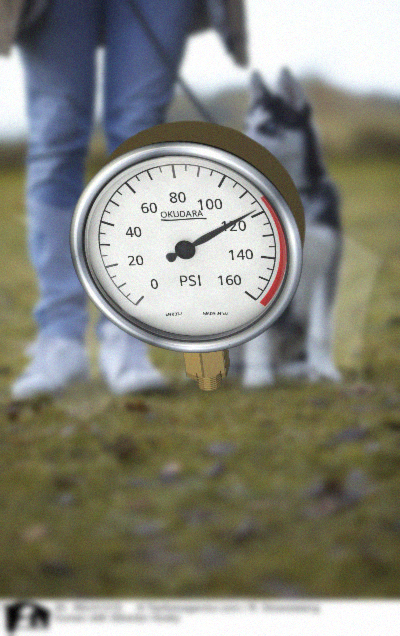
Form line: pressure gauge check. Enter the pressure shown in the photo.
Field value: 117.5 psi
